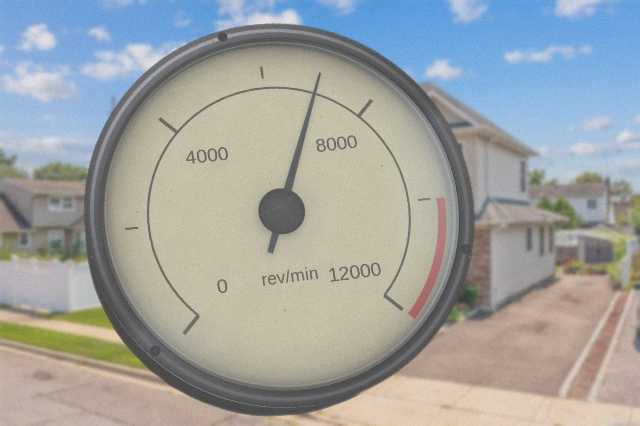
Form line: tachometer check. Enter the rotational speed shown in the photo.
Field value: 7000 rpm
